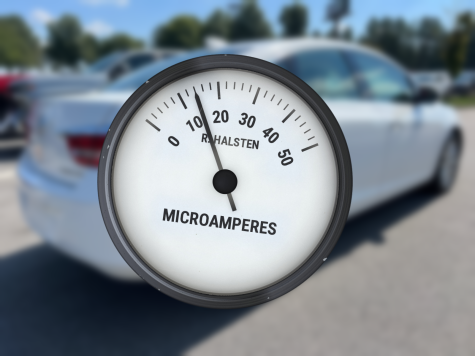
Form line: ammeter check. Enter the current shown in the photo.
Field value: 14 µA
